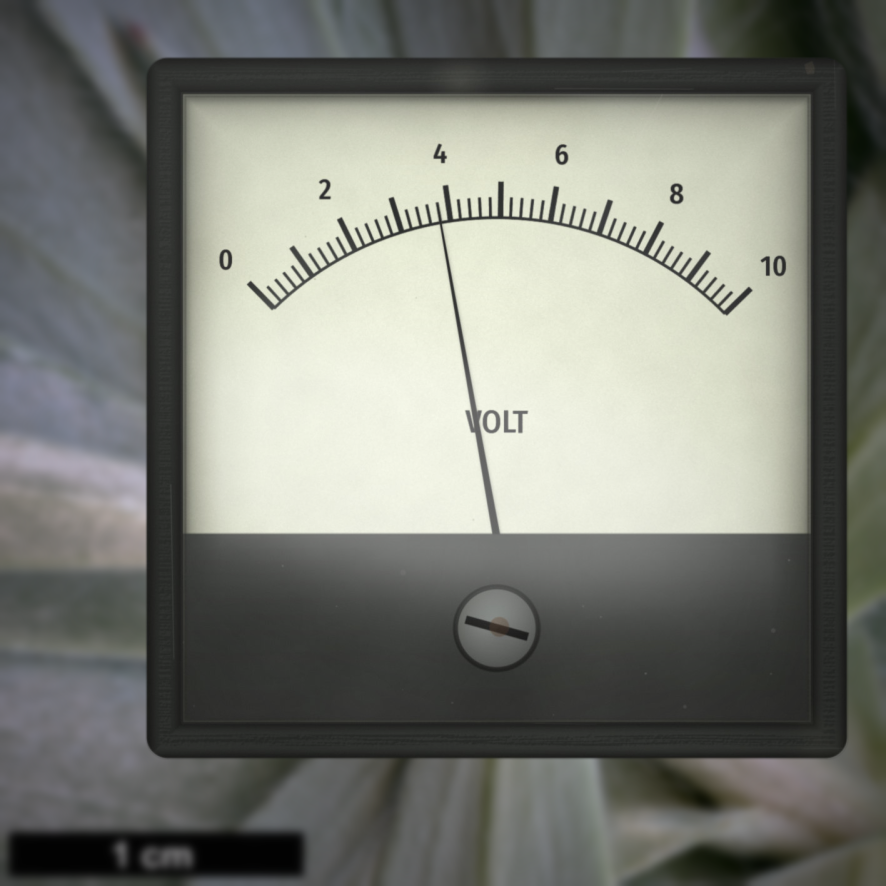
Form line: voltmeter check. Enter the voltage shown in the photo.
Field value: 3.8 V
